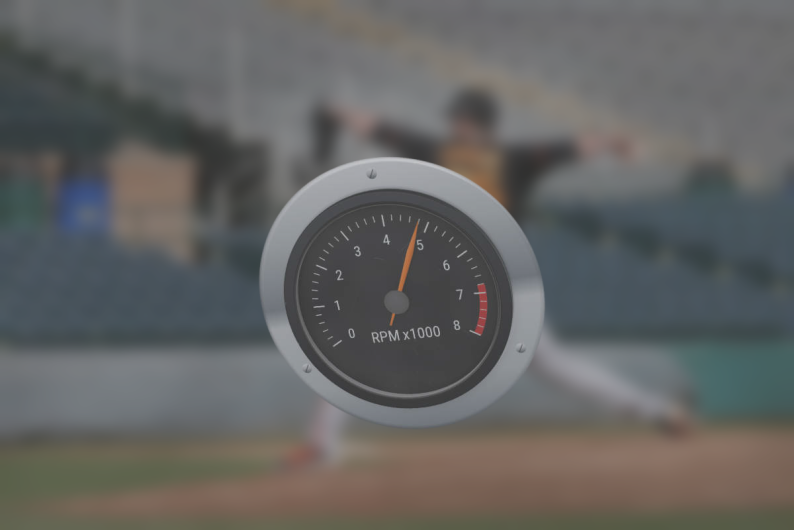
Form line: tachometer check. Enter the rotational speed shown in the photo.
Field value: 4800 rpm
